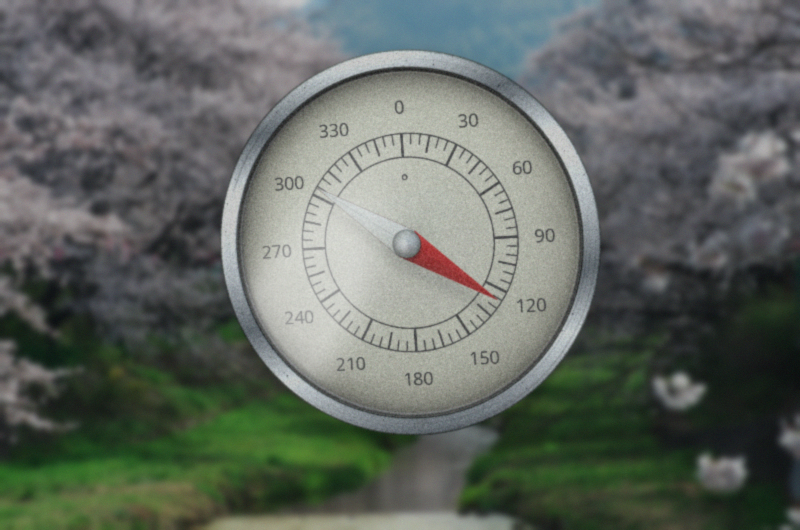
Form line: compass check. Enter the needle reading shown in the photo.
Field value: 125 °
